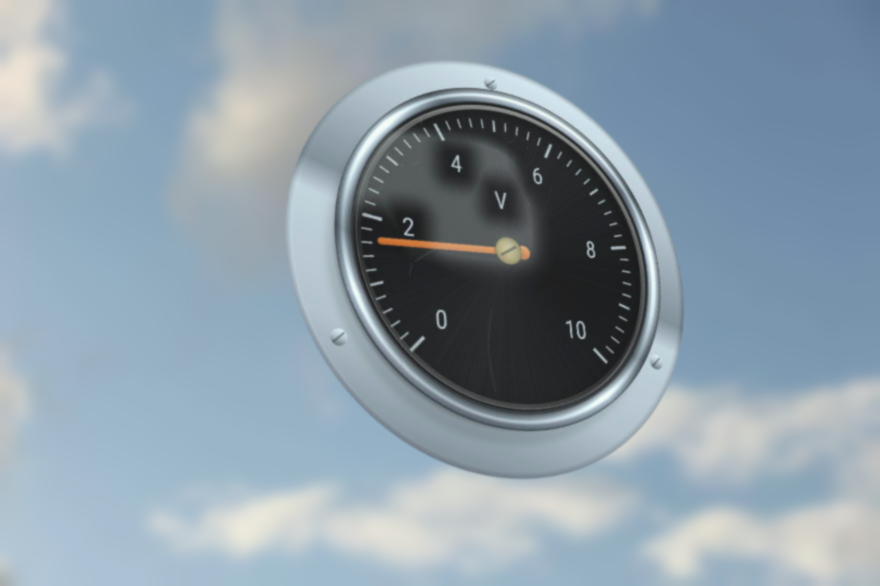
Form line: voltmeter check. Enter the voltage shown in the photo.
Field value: 1.6 V
